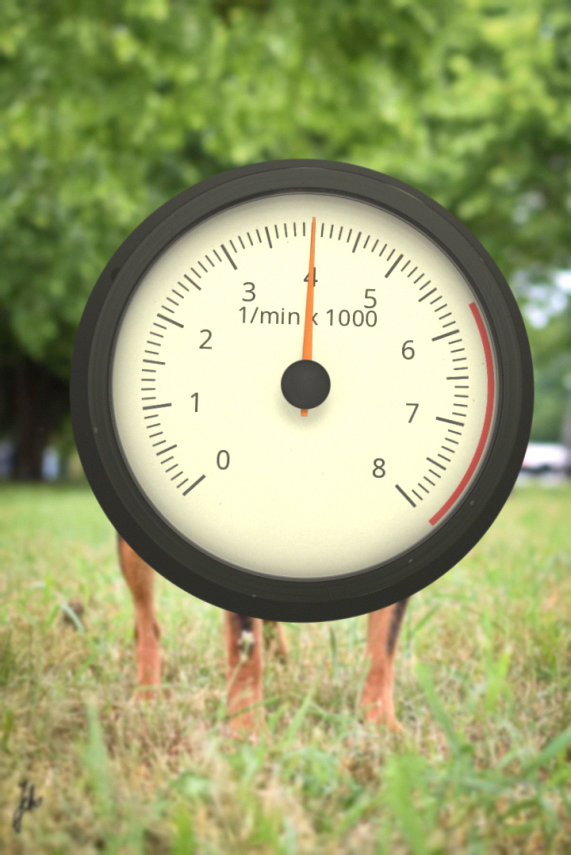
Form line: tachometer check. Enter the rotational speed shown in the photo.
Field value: 4000 rpm
